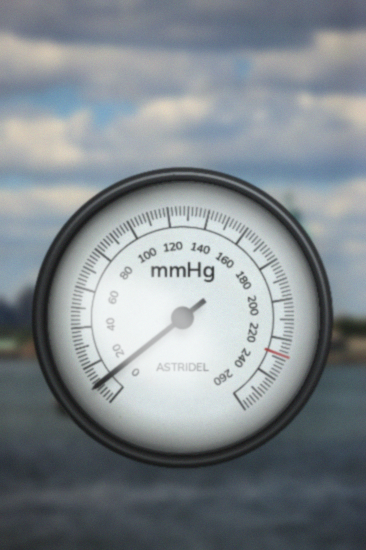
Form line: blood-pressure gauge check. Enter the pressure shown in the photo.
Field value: 10 mmHg
